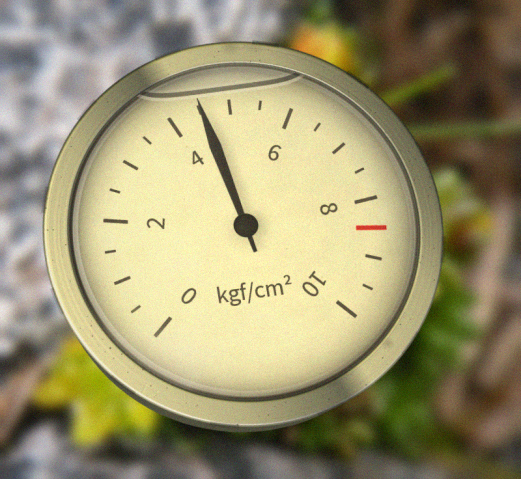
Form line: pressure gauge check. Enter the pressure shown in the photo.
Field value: 4.5 kg/cm²
